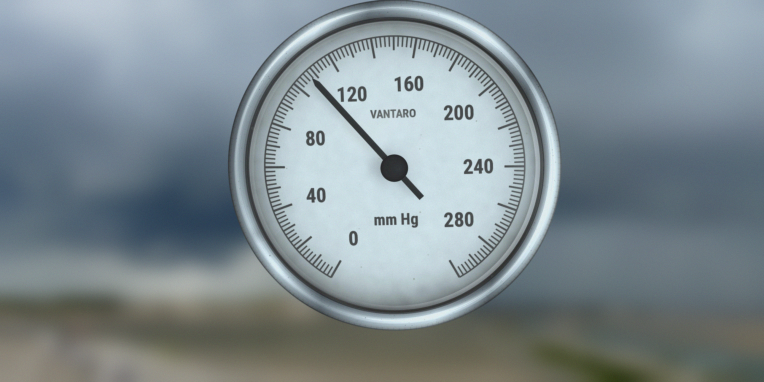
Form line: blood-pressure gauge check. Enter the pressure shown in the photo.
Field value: 108 mmHg
